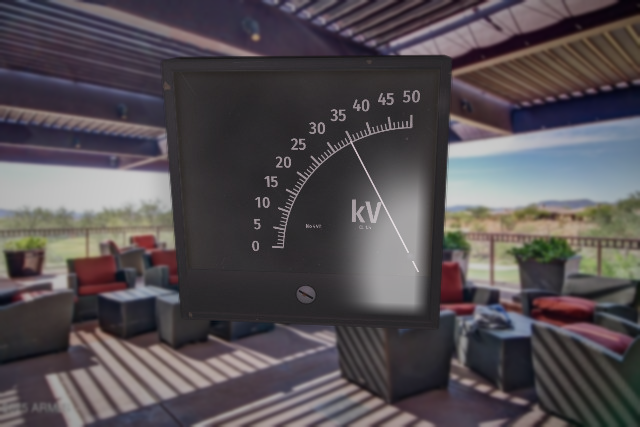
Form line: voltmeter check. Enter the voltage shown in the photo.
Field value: 35 kV
